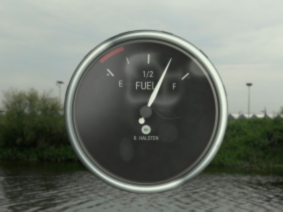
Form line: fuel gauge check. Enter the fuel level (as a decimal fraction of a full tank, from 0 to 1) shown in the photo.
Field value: 0.75
